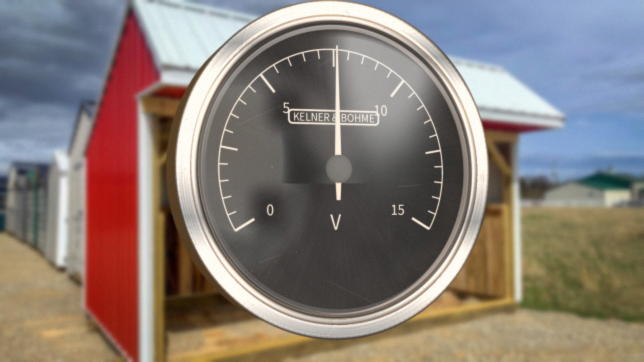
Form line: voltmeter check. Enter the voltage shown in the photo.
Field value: 7.5 V
